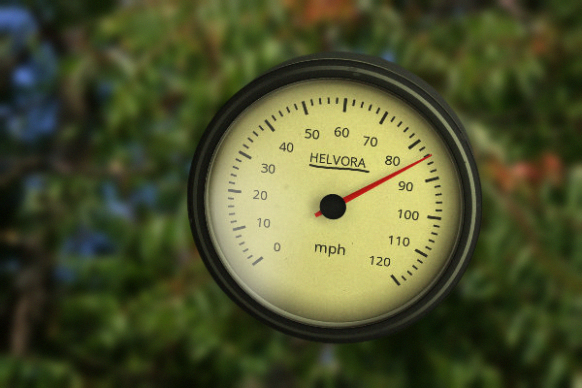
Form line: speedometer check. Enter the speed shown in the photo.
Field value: 84 mph
